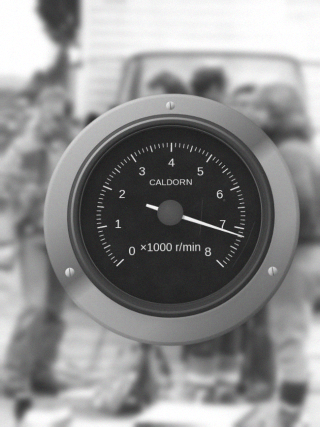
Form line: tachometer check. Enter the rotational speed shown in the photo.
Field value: 7200 rpm
